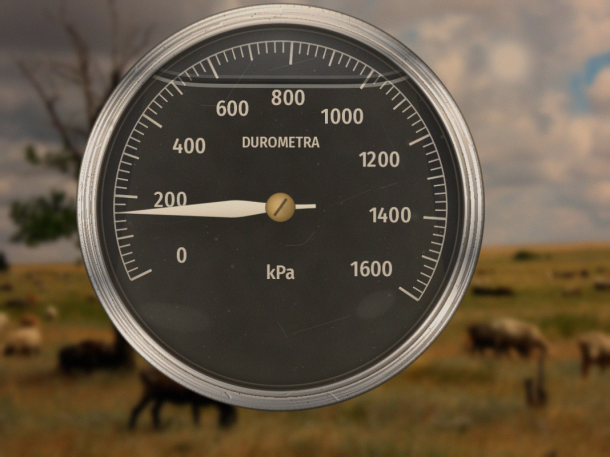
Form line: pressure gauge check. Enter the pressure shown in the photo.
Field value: 160 kPa
